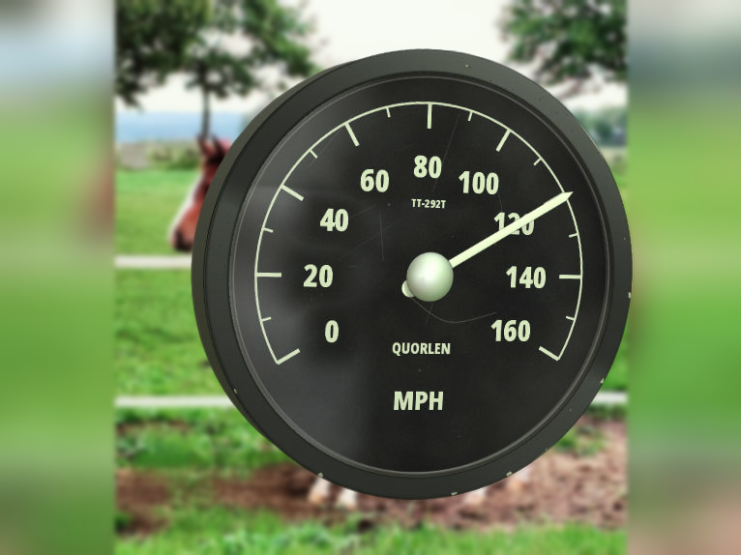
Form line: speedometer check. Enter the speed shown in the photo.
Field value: 120 mph
